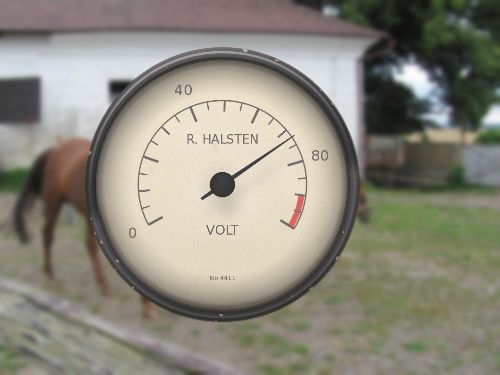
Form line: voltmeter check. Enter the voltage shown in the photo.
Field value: 72.5 V
